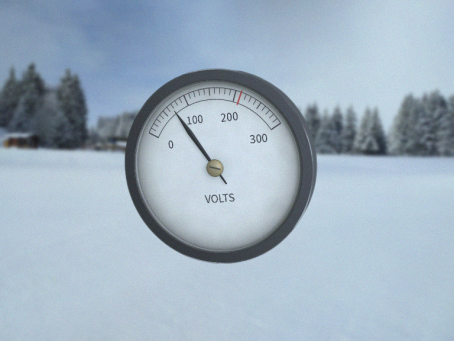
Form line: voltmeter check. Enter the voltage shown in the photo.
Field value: 70 V
